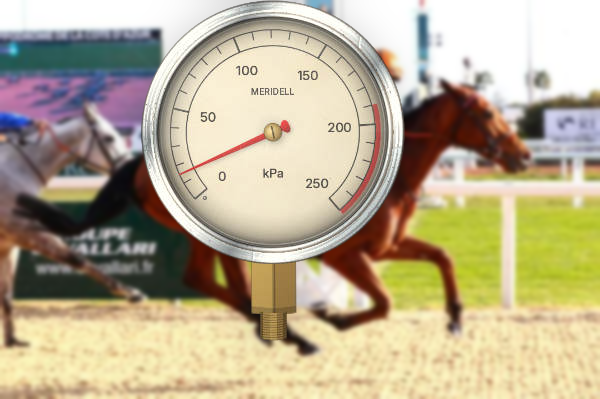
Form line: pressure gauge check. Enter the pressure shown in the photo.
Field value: 15 kPa
